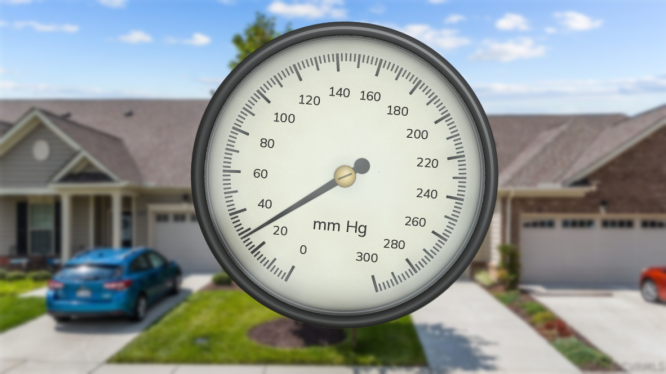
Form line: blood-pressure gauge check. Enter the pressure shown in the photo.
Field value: 28 mmHg
